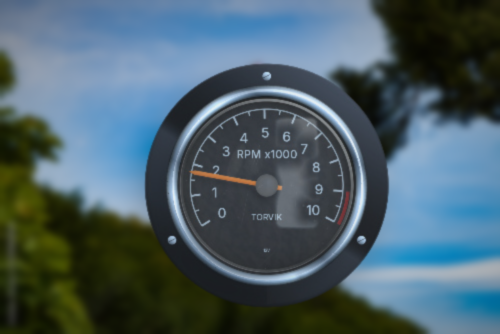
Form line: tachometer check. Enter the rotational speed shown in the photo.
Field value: 1750 rpm
